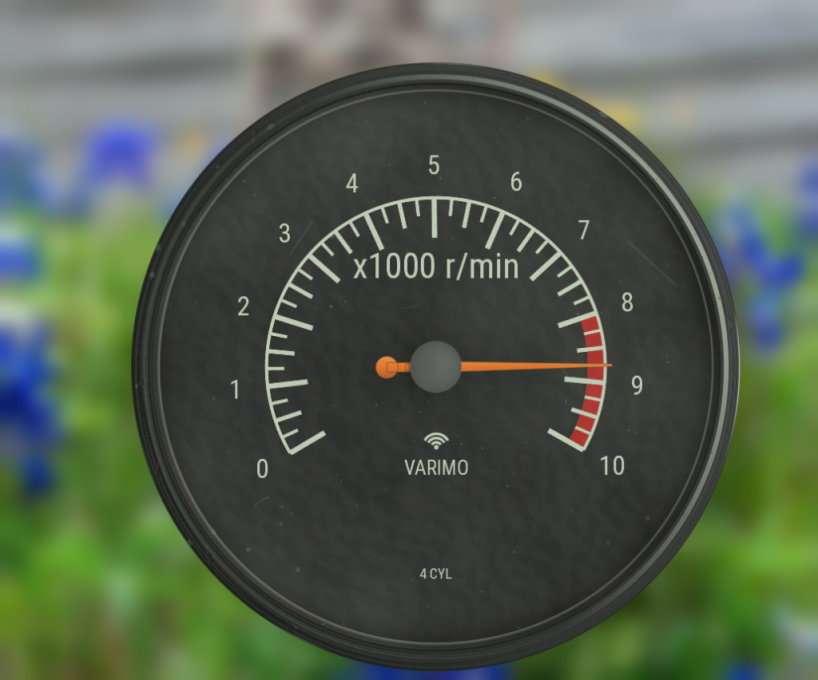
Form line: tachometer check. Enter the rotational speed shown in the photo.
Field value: 8750 rpm
